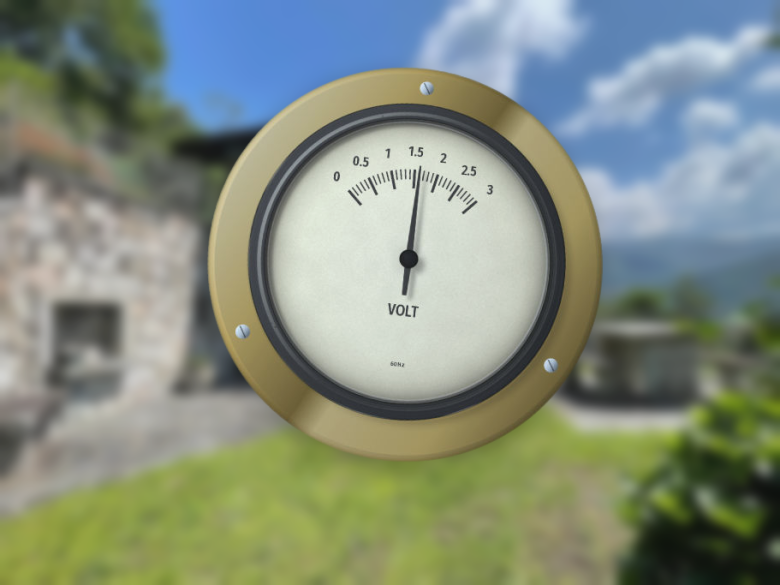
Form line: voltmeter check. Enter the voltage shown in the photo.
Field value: 1.6 V
